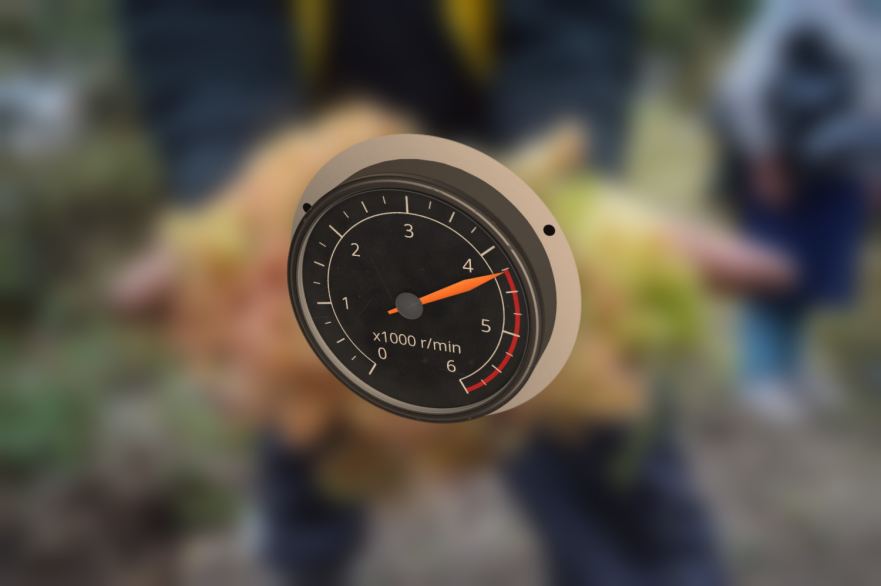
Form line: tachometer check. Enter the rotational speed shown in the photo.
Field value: 4250 rpm
